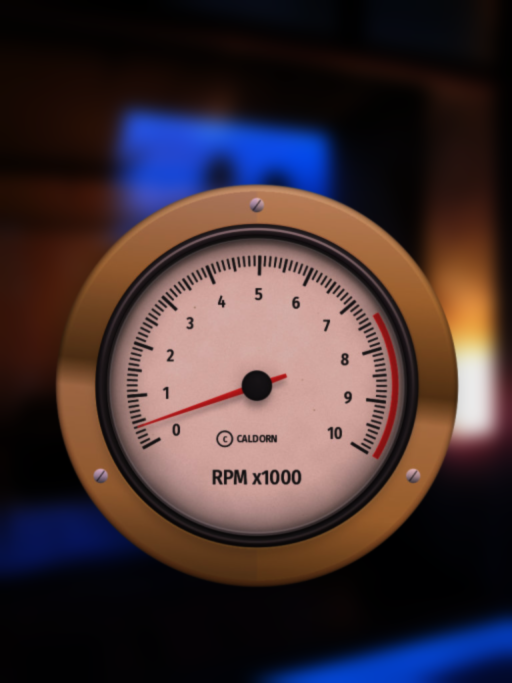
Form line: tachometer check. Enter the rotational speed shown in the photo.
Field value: 400 rpm
